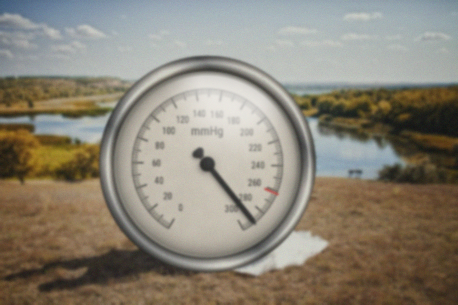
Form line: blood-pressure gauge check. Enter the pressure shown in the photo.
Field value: 290 mmHg
